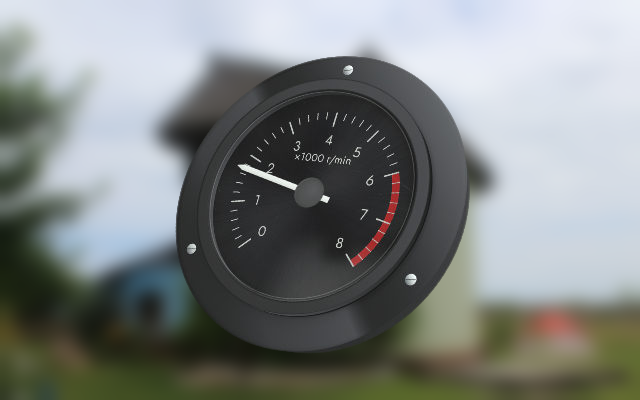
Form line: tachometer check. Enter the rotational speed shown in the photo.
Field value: 1700 rpm
